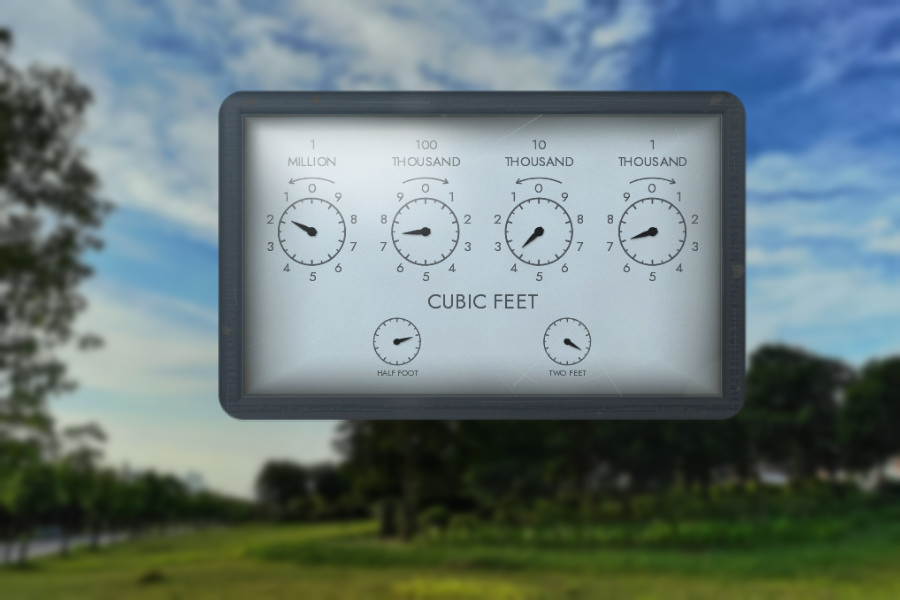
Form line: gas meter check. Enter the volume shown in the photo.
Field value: 173700 ft³
